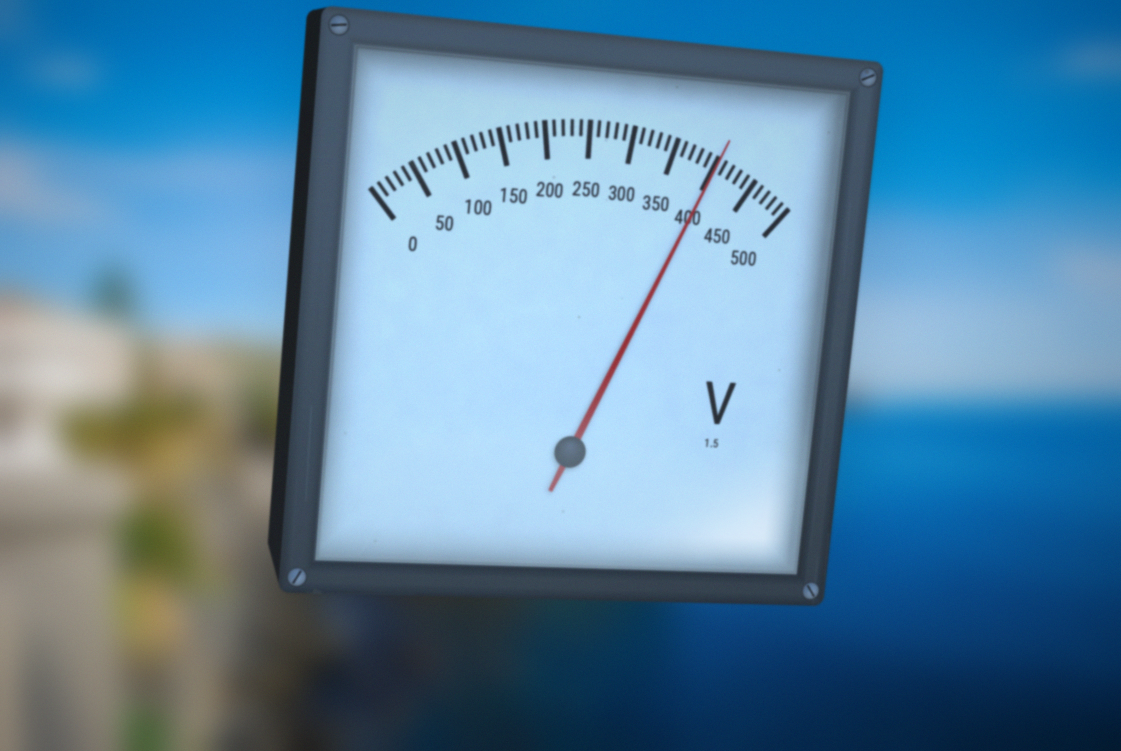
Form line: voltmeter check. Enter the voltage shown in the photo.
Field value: 400 V
